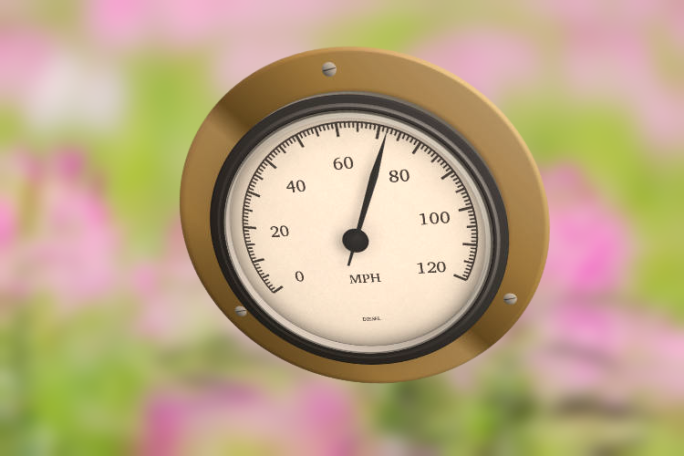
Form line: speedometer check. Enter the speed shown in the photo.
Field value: 72 mph
